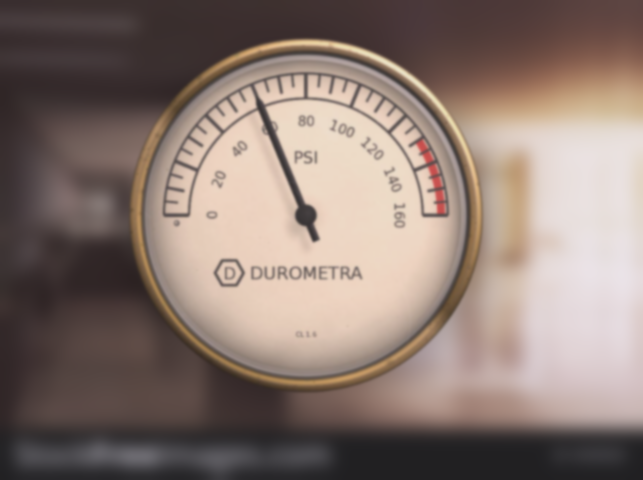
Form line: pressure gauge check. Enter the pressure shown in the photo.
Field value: 60 psi
